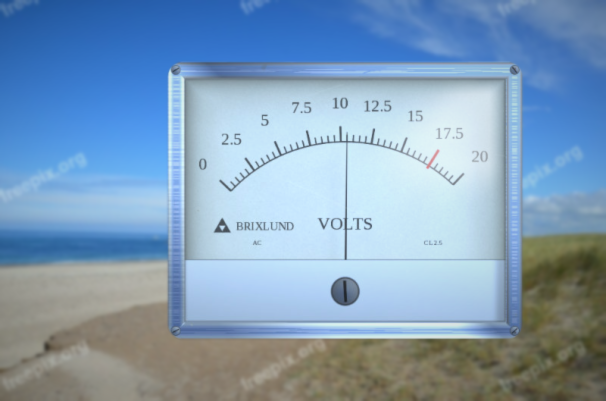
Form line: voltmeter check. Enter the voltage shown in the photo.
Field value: 10.5 V
